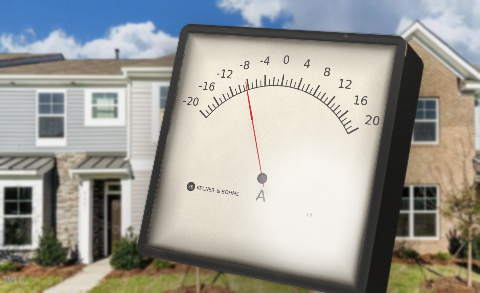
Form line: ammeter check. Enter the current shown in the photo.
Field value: -8 A
